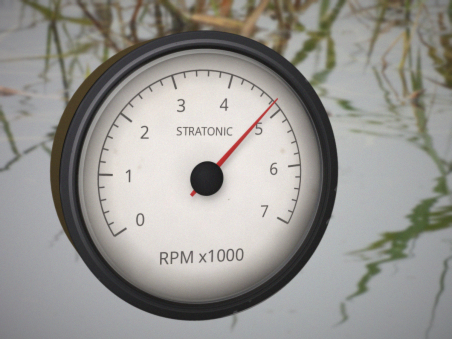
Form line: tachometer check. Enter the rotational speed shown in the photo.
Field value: 4800 rpm
